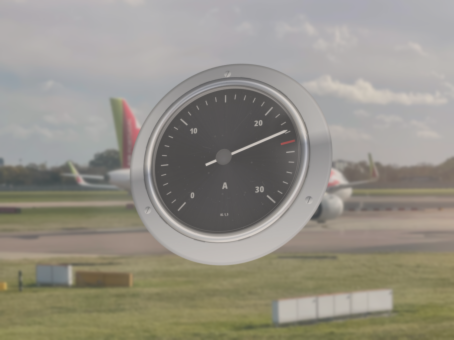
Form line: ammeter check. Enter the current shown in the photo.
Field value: 23 A
